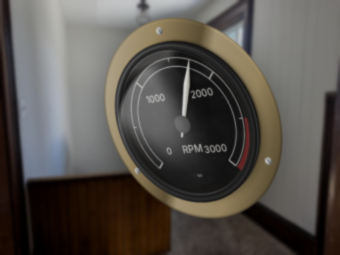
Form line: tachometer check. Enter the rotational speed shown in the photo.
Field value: 1750 rpm
